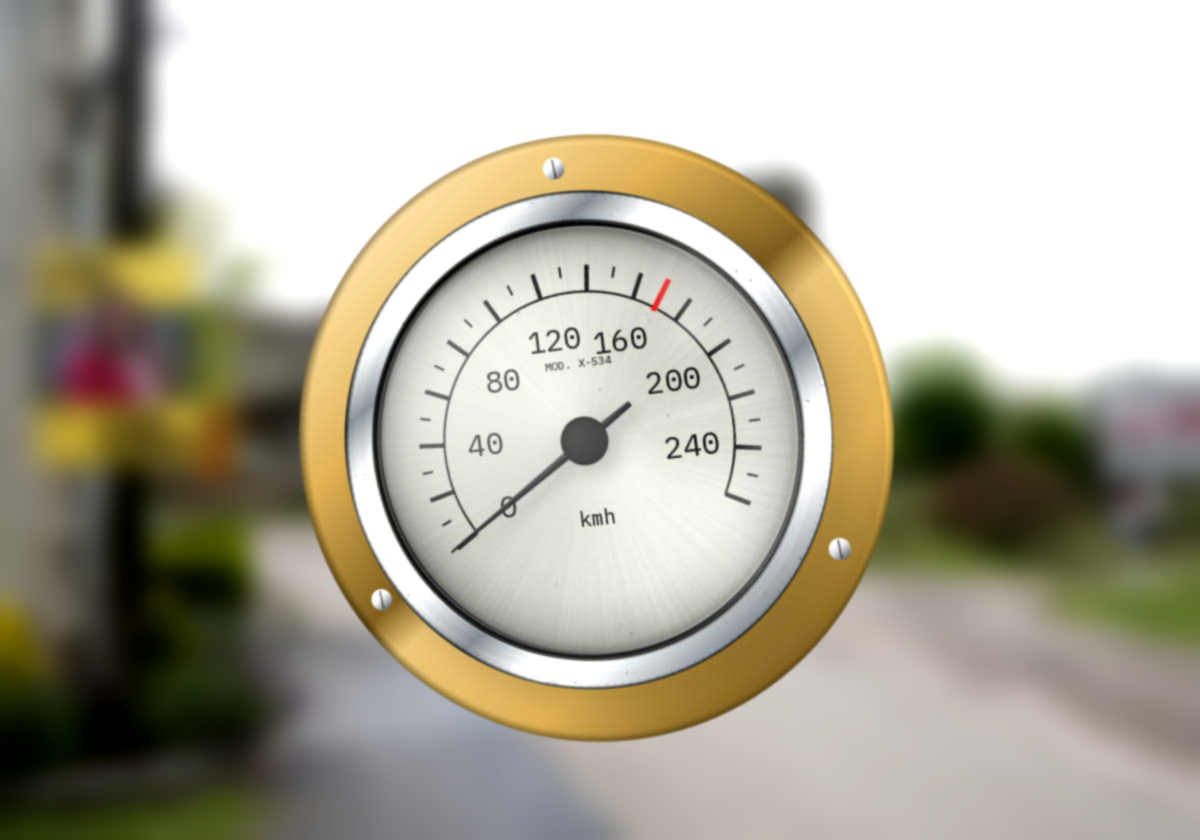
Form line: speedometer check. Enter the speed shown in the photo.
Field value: 0 km/h
